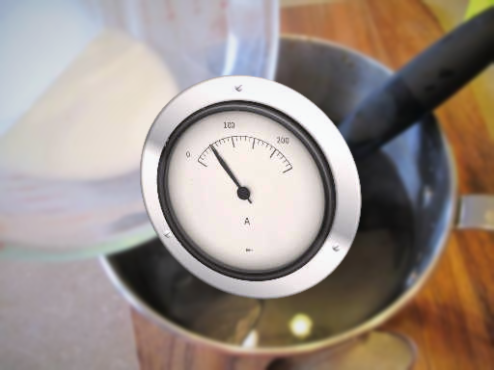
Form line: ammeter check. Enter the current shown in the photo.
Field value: 50 A
